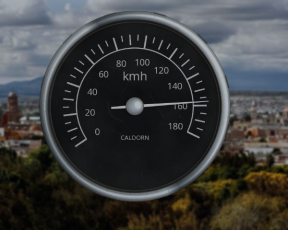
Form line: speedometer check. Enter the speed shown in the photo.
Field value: 157.5 km/h
